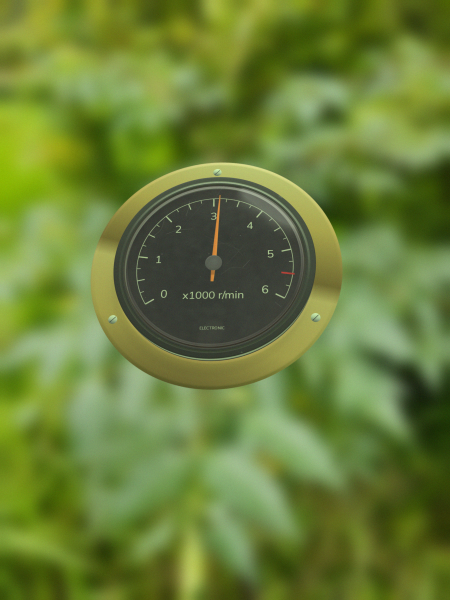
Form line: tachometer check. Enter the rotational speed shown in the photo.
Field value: 3125 rpm
